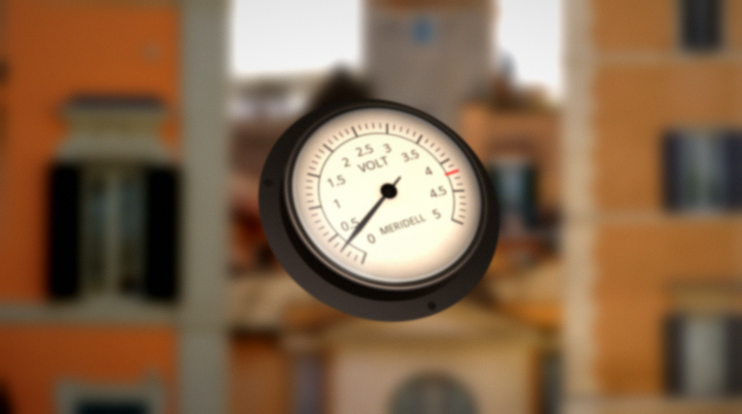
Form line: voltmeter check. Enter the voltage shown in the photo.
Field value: 0.3 V
